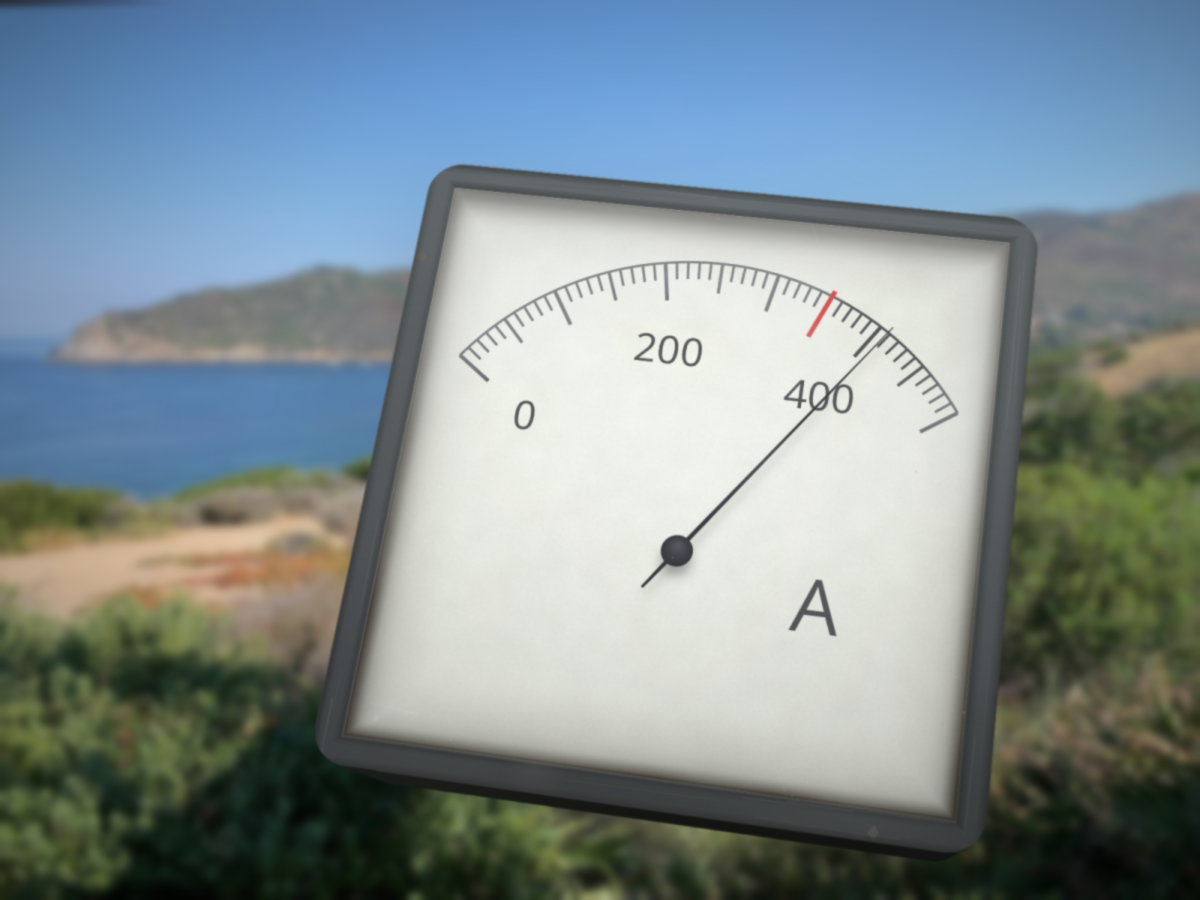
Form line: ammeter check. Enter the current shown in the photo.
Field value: 410 A
